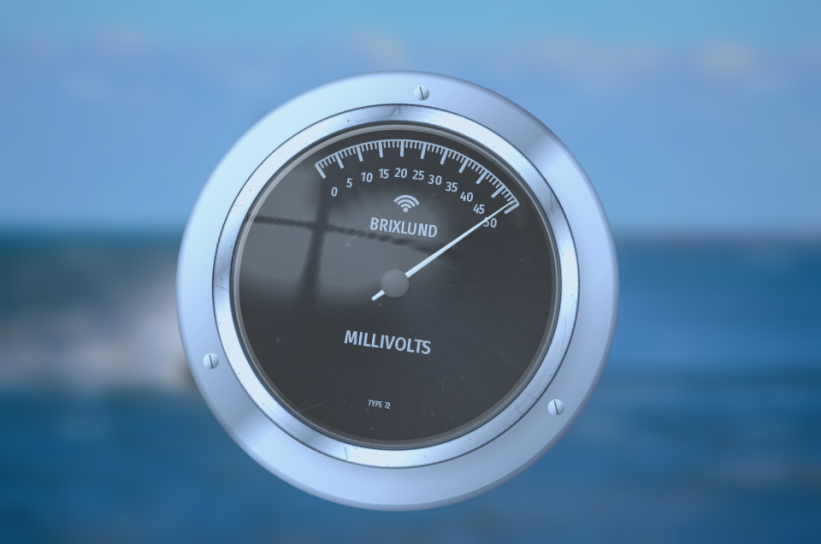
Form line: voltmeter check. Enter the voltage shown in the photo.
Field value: 49 mV
